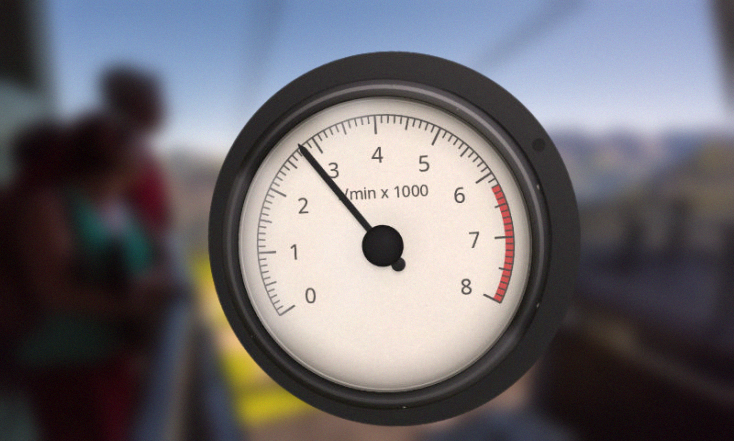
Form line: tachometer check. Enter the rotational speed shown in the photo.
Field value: 2800 rpm
